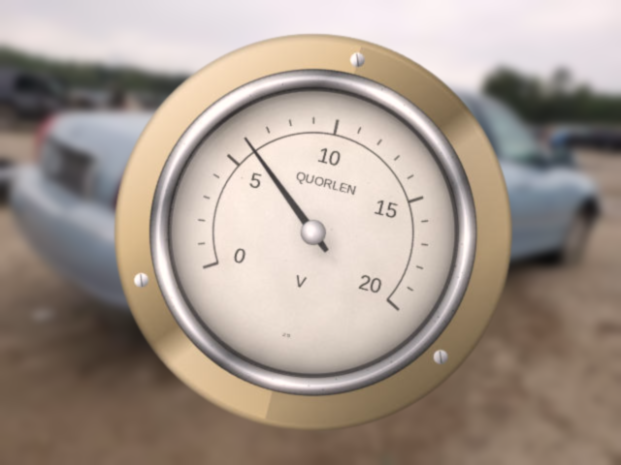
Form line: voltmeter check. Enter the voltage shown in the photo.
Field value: 6 V
